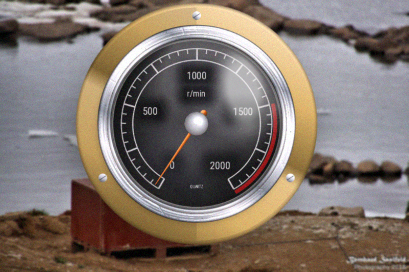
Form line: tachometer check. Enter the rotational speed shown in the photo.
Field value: 25 rpm
